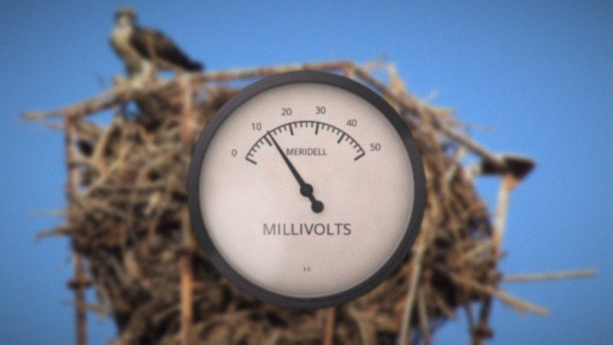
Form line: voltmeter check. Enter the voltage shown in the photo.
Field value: 12 mV
